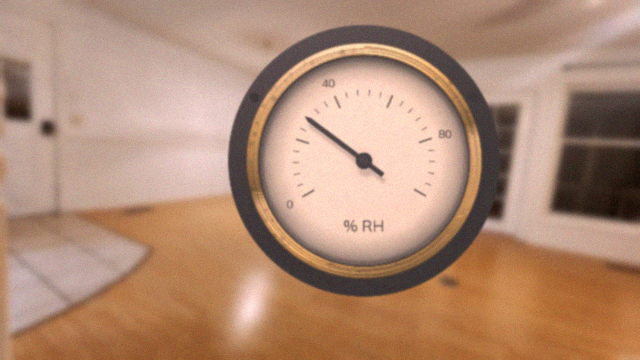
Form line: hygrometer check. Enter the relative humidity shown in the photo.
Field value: 28 %
